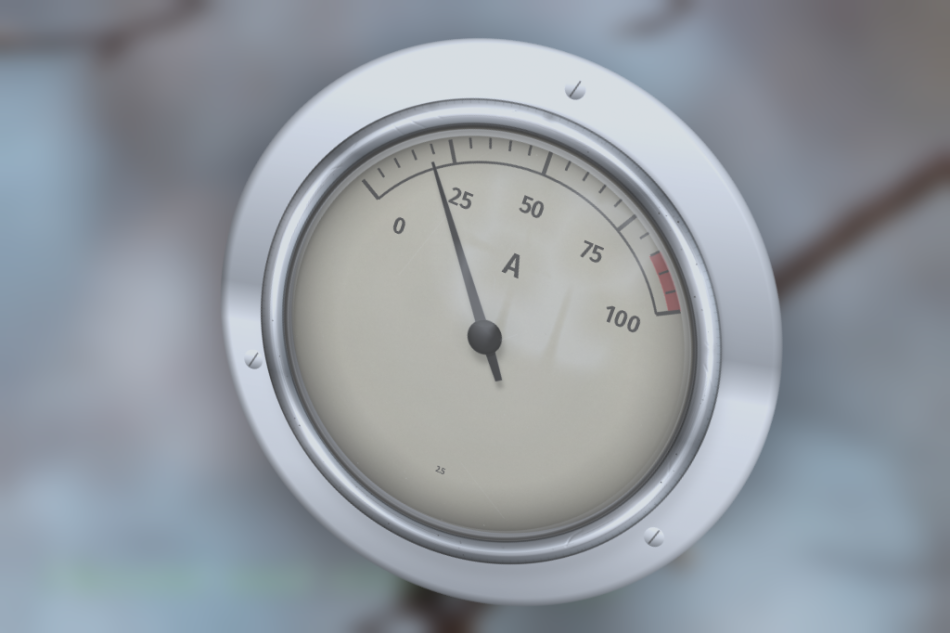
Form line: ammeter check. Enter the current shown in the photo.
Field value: 20 A
